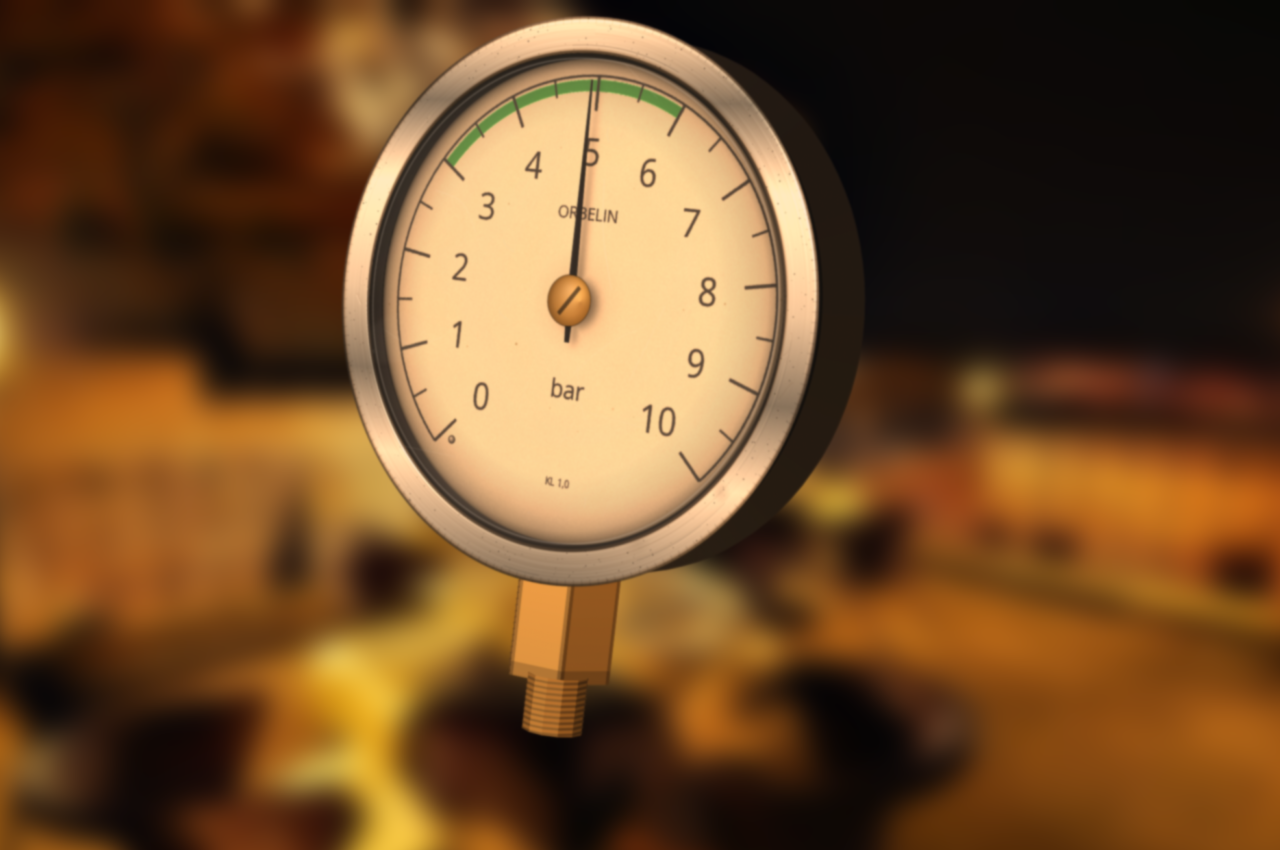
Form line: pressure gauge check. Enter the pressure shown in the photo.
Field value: 5 bar
